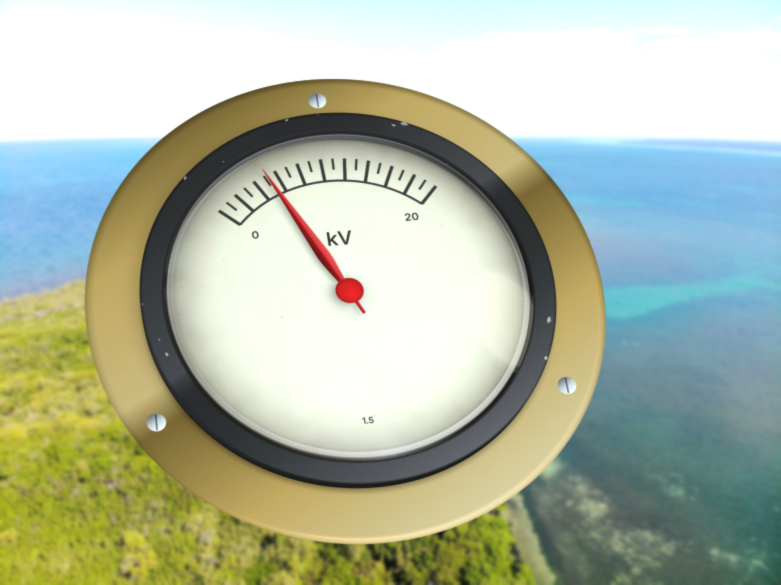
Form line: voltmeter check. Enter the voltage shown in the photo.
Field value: 5 kV
